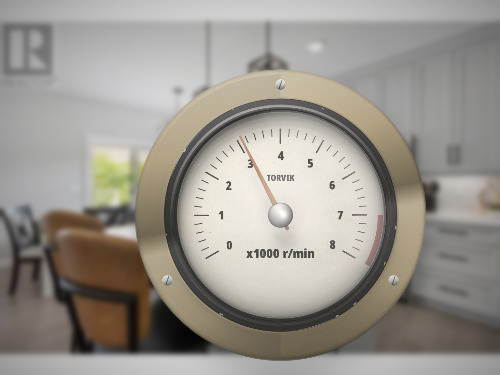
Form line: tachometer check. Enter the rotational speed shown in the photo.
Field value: 3100 rpm
